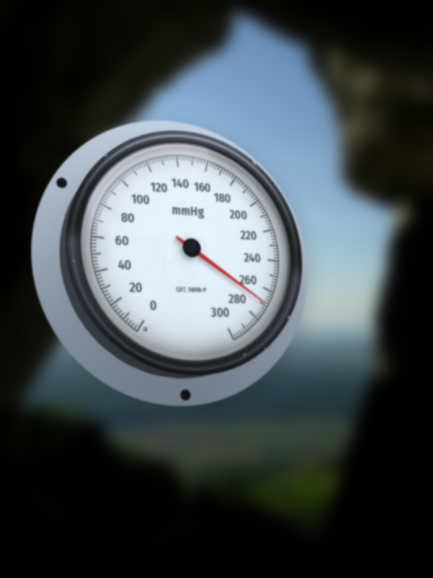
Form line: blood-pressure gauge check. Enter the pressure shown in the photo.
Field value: 270 mmHg
